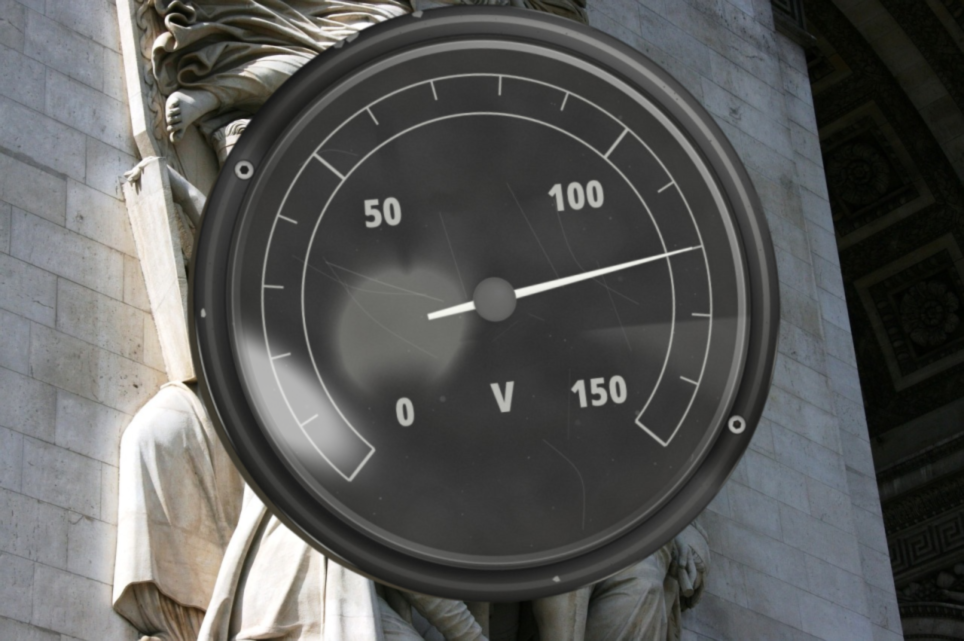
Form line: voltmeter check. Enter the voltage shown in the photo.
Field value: 120 V
